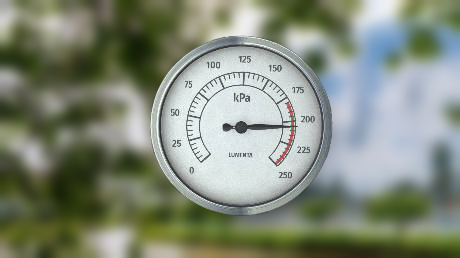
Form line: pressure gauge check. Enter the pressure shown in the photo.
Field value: 205 kPa
